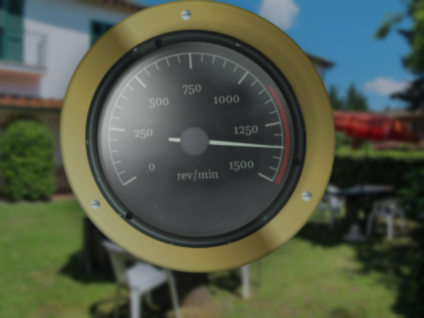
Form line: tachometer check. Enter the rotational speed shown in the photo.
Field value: 1350 rpm
